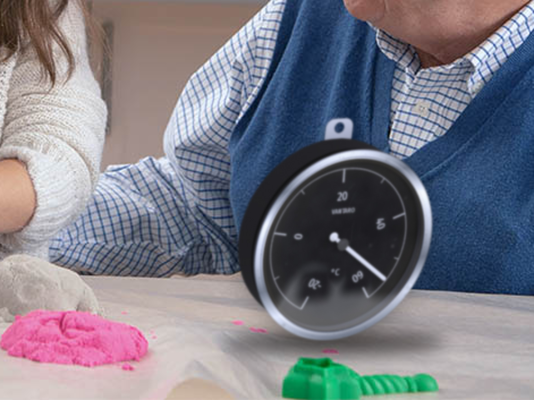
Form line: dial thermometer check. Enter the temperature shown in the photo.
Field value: 55 °C
